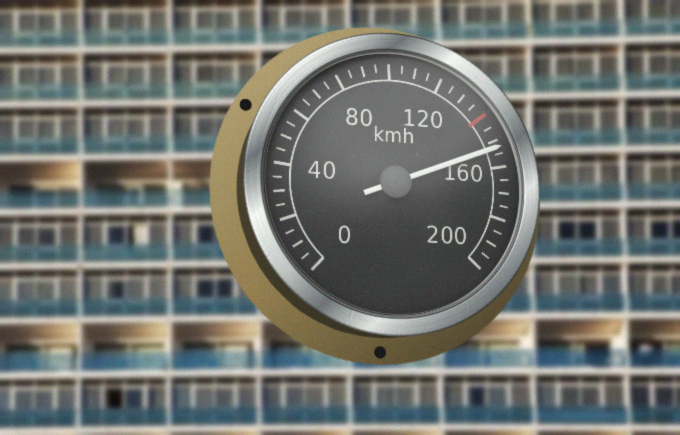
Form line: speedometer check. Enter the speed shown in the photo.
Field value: 152.5 km/h
